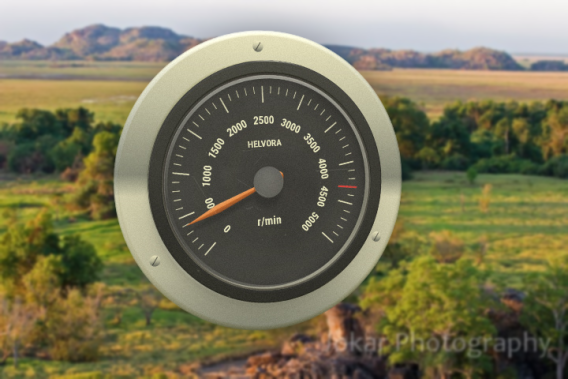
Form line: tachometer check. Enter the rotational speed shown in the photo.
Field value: 400 rpm
